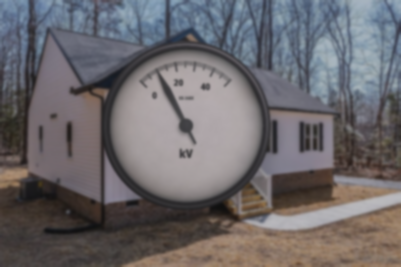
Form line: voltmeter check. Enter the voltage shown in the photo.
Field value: 10 kV
